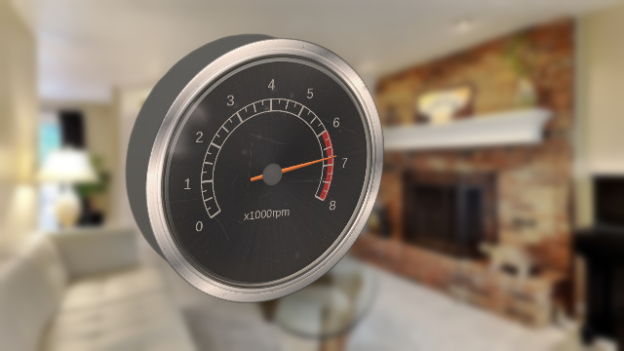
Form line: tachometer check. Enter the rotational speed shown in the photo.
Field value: 6750 rpm
